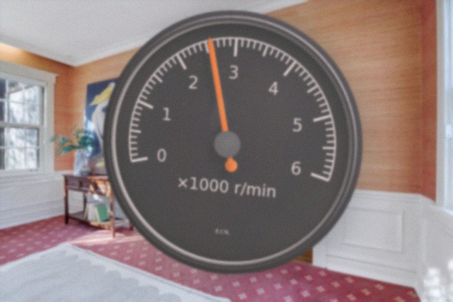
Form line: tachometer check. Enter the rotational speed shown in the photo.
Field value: 2600 rpm
